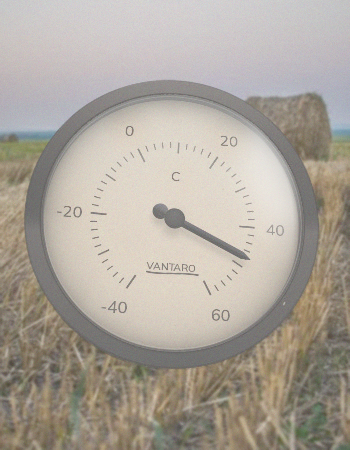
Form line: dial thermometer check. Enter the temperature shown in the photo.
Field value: 48 °C
